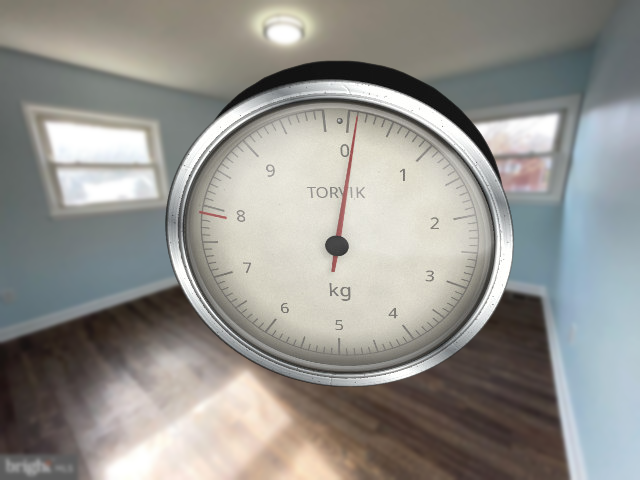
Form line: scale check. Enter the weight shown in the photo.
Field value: 0.1 kg
